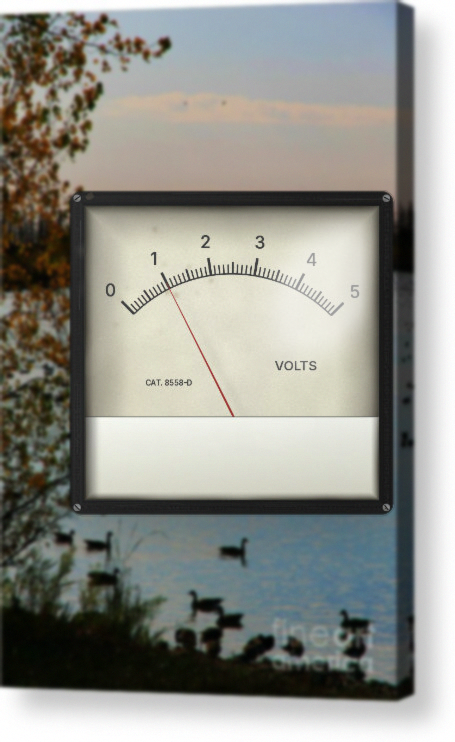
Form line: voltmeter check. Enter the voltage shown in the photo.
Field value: 1 V
